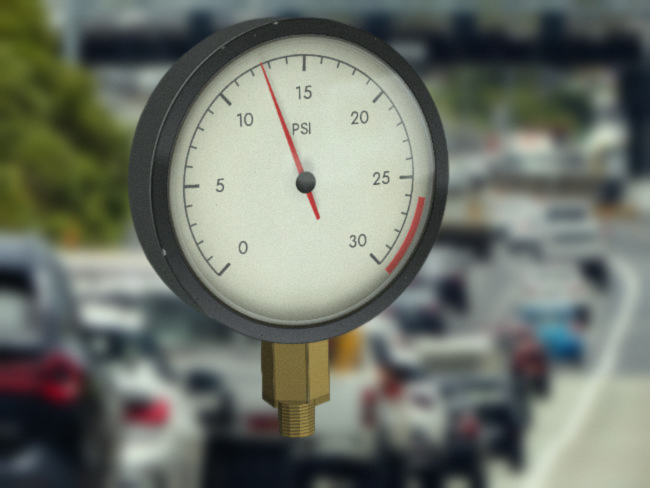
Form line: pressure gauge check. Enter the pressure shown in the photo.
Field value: 12.5 psi
